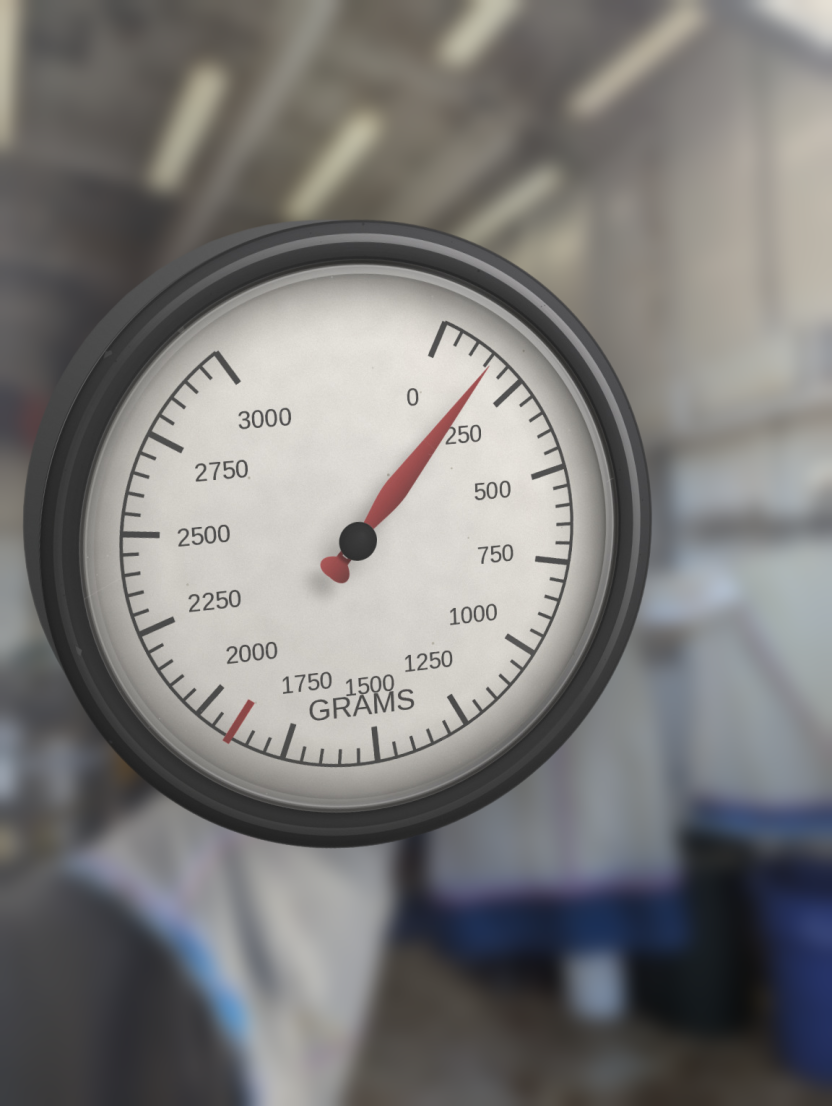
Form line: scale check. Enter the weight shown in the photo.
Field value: 150 g
